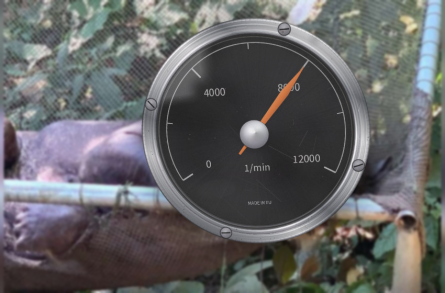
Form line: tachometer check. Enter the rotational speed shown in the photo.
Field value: 8000 rpm
